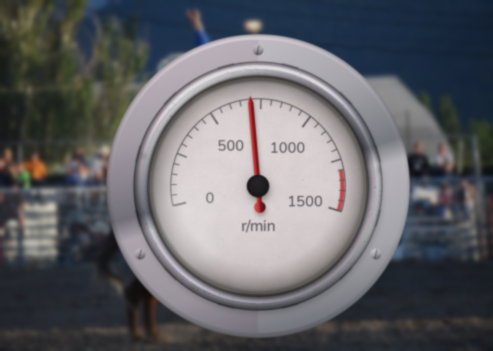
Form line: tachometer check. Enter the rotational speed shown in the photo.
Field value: 700 rpm
